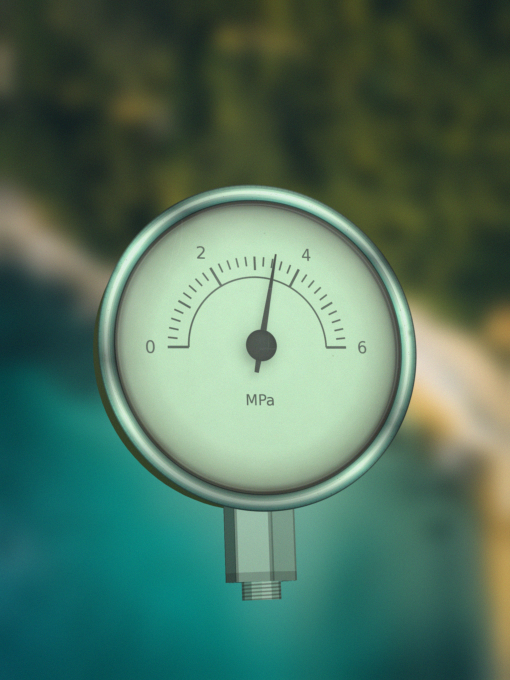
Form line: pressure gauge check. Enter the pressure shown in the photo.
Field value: 3.4 MPa
